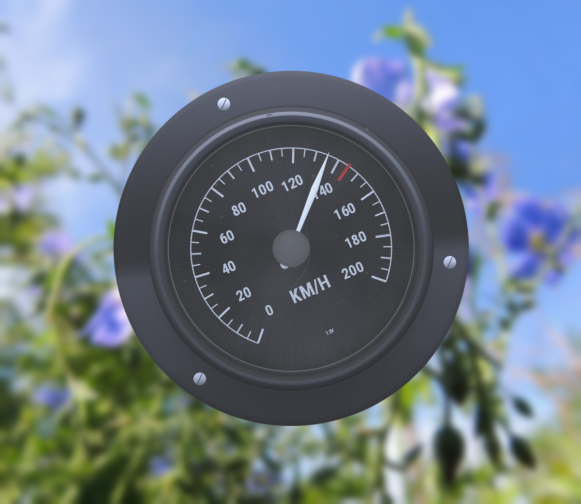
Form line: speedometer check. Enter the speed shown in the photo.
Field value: 135 km/h
